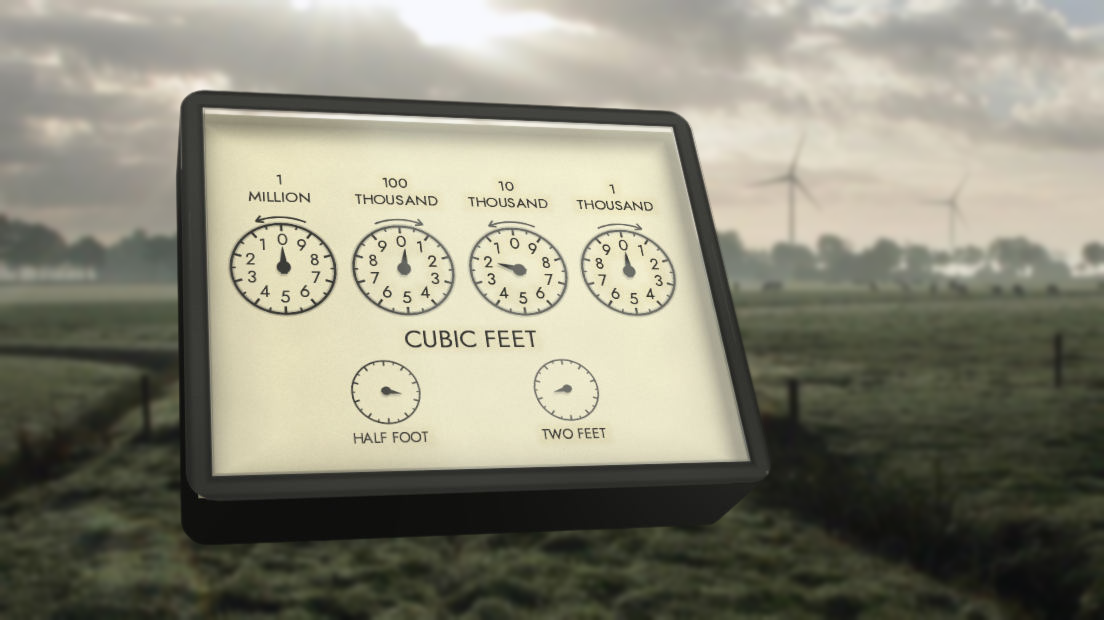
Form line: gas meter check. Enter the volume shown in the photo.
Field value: 2000 ft³
